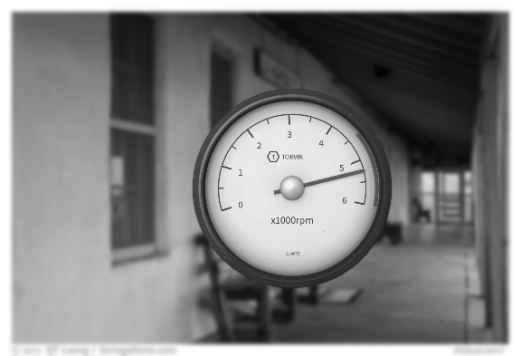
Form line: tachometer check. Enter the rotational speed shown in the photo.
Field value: 5250 rpm
